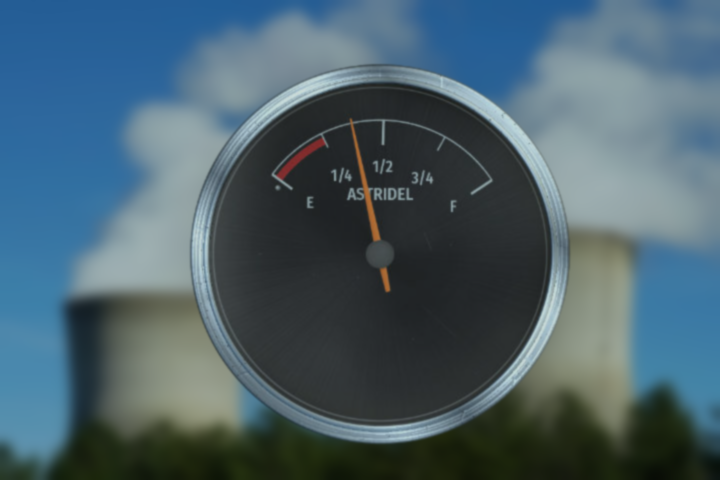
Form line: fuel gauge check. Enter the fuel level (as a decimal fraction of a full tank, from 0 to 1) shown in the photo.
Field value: 0.375
